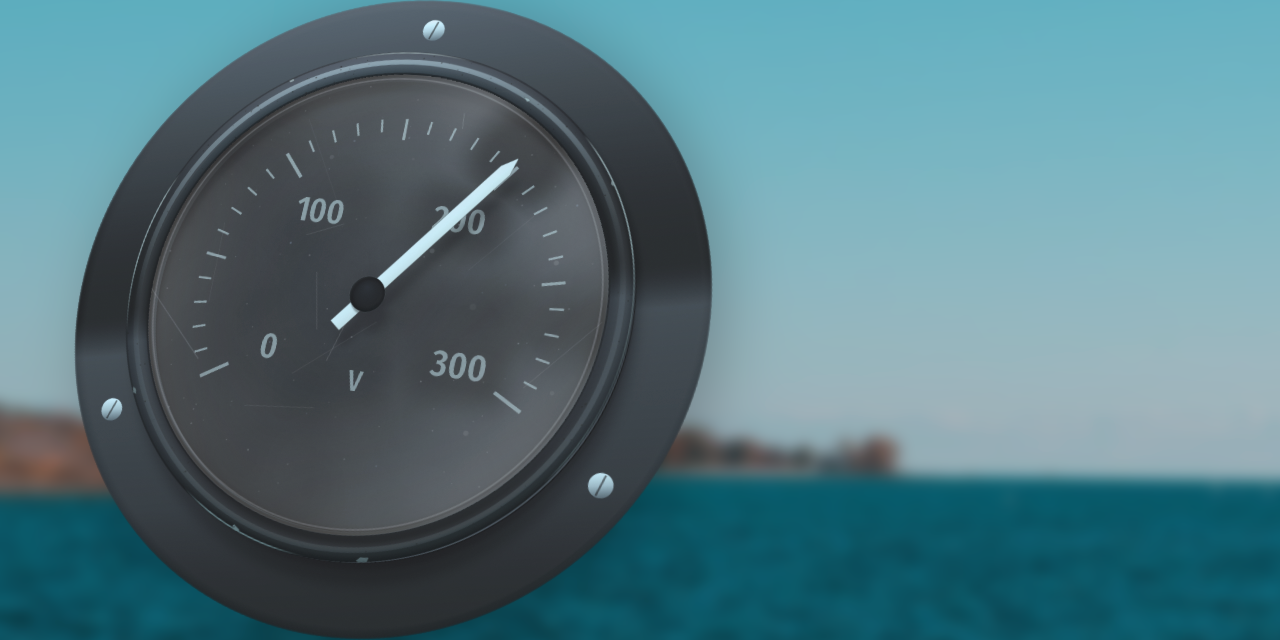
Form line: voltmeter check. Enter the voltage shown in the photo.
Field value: 200 V
